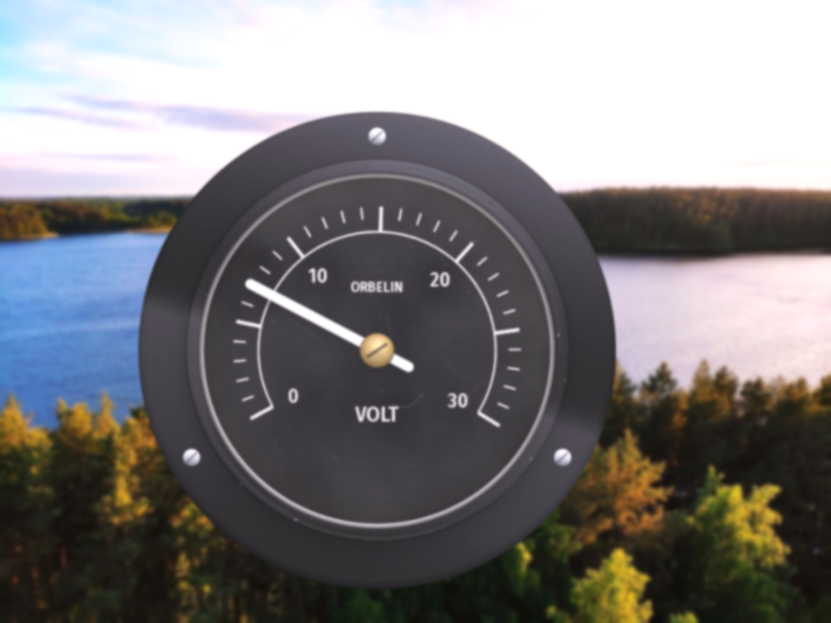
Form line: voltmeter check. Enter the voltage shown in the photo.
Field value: 7 V
